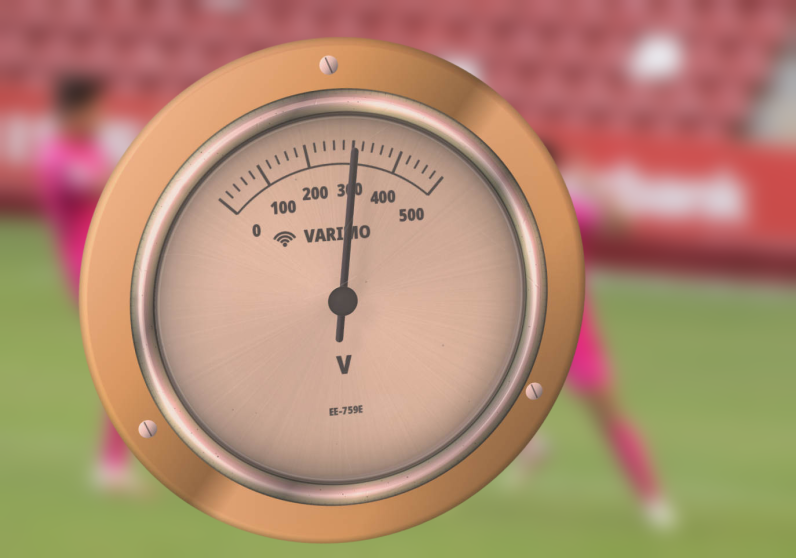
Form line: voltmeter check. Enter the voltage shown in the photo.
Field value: 300 V
